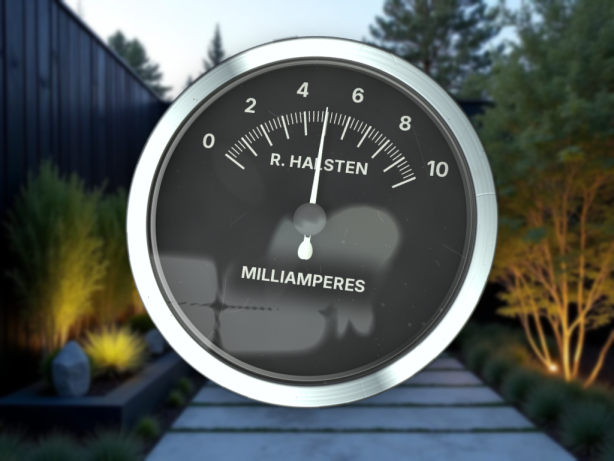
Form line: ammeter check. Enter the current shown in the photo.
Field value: 5 mA
